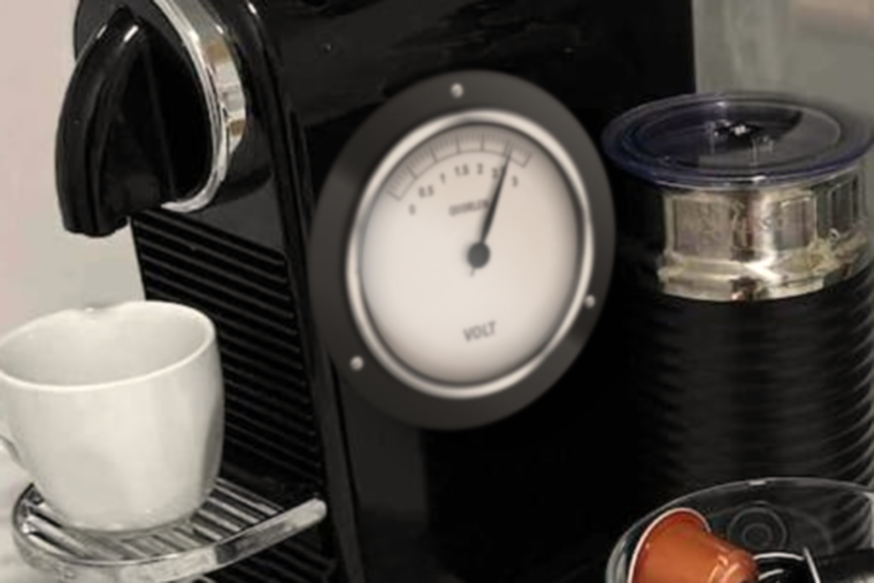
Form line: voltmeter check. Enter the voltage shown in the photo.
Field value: 2.5 V
